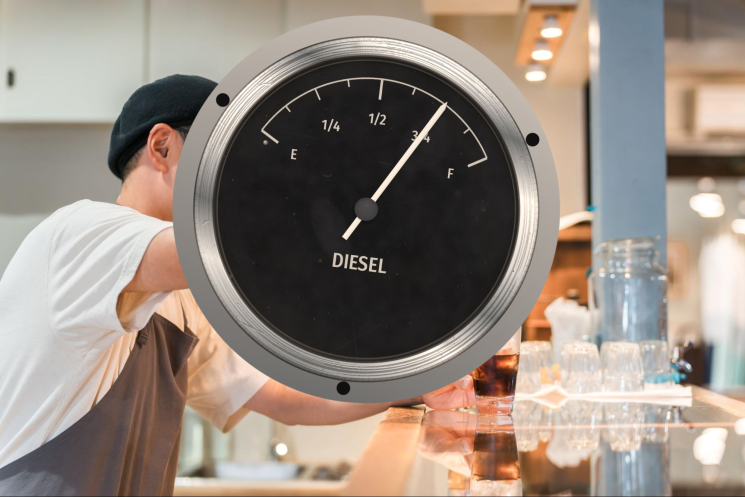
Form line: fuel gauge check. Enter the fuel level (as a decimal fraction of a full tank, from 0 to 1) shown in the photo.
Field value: 0.75
